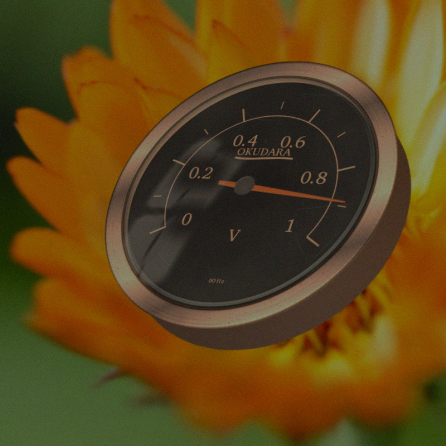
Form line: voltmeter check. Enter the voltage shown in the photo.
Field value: 0.9 V
